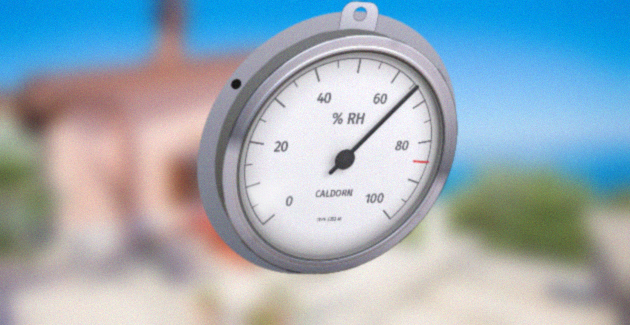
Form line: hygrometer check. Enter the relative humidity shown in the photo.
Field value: 65 %
